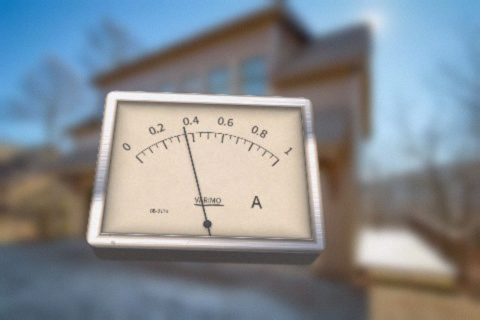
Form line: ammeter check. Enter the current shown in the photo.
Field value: 0.35 A
